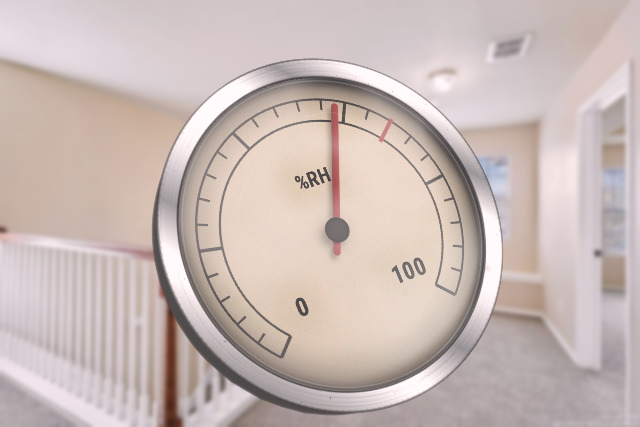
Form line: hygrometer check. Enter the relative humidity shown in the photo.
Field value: 58 %
